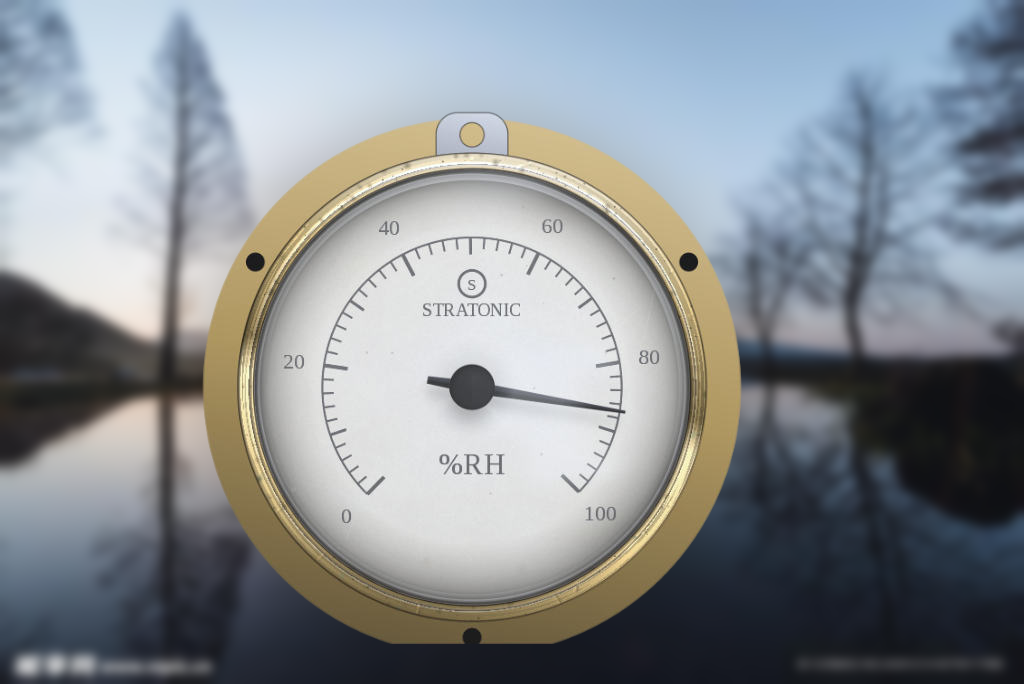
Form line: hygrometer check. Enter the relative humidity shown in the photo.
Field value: 87 %
